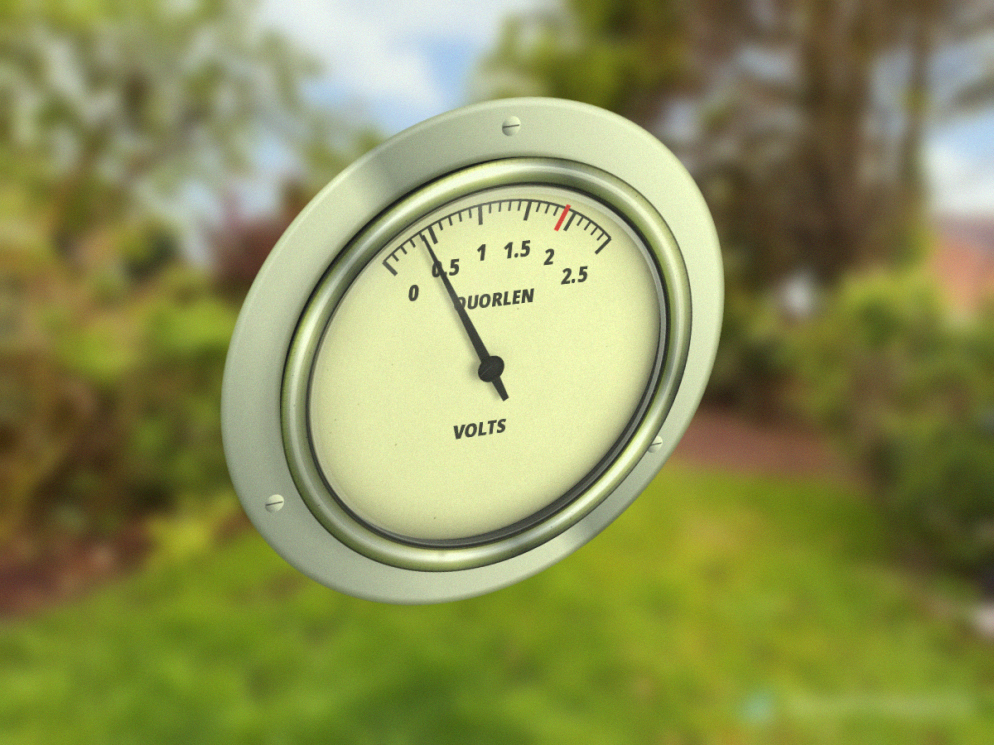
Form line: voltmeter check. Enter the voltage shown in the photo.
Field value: 0.4 V
